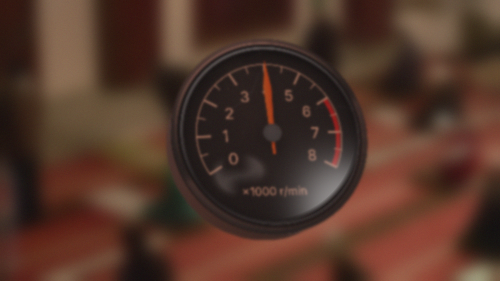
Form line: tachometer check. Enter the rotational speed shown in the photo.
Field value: 4000 rpm
